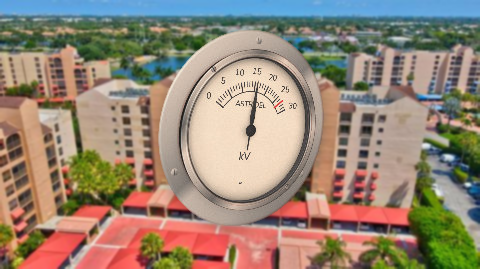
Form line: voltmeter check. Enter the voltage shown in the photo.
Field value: 15 kV
